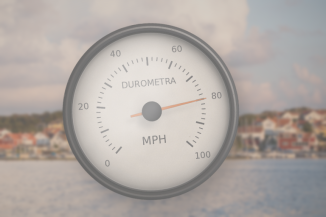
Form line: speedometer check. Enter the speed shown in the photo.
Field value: 80 mph
